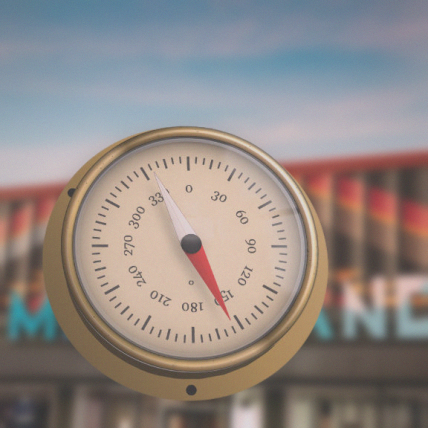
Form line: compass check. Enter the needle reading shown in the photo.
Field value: 155 °
